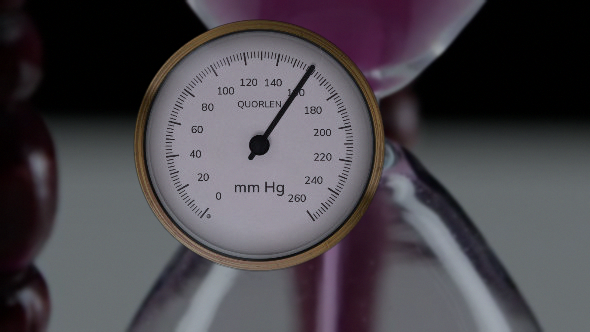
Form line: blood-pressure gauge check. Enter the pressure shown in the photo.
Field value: 160 mmHg
